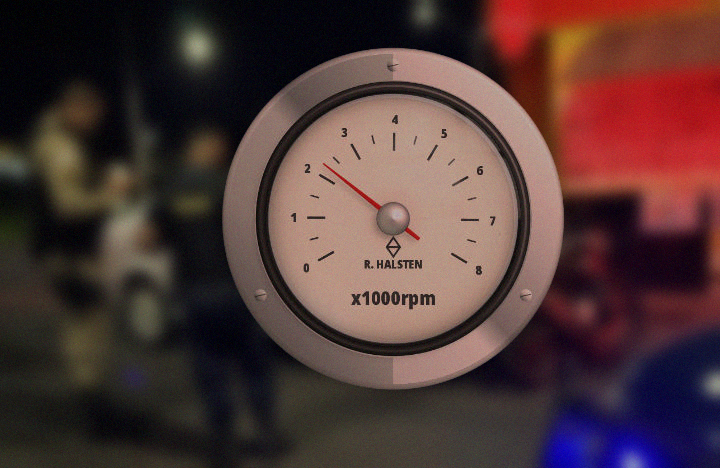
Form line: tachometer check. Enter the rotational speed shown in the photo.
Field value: 2250 rpm
